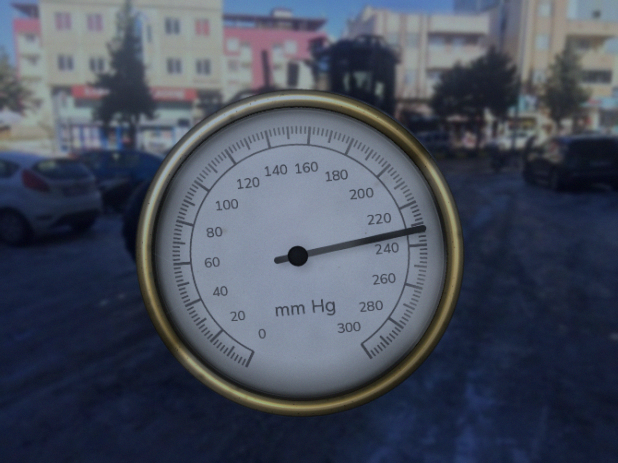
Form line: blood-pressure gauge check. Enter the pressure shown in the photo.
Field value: 232 mmHg
